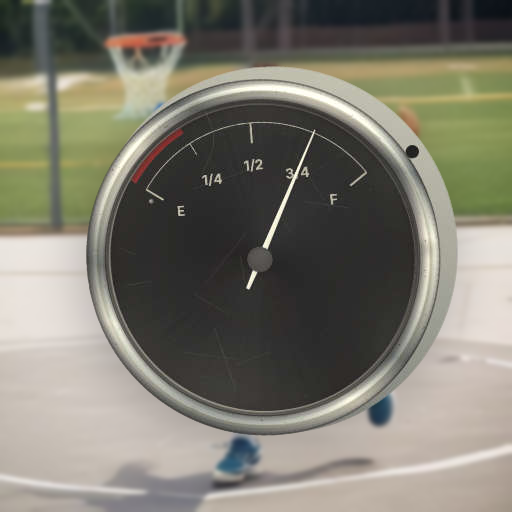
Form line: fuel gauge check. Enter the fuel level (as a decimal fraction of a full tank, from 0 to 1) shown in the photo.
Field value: 0.75
